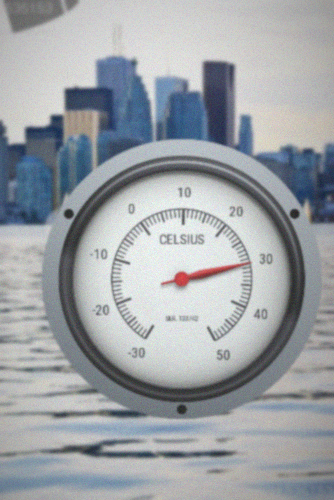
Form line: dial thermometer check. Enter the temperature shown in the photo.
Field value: 30 °C
